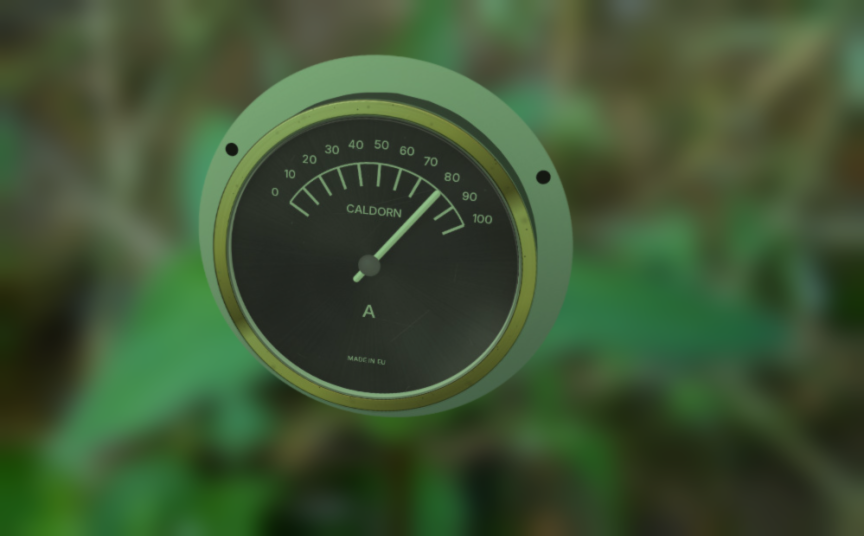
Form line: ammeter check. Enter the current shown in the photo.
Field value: 80 A
